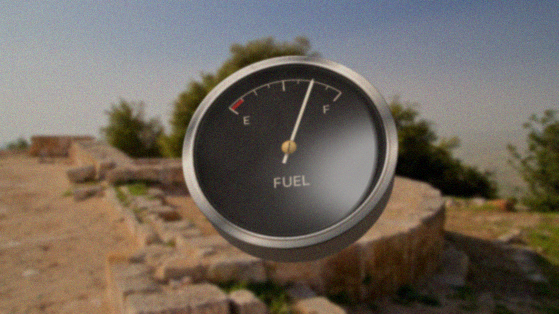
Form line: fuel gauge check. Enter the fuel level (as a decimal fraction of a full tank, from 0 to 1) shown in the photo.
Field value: 0.75
